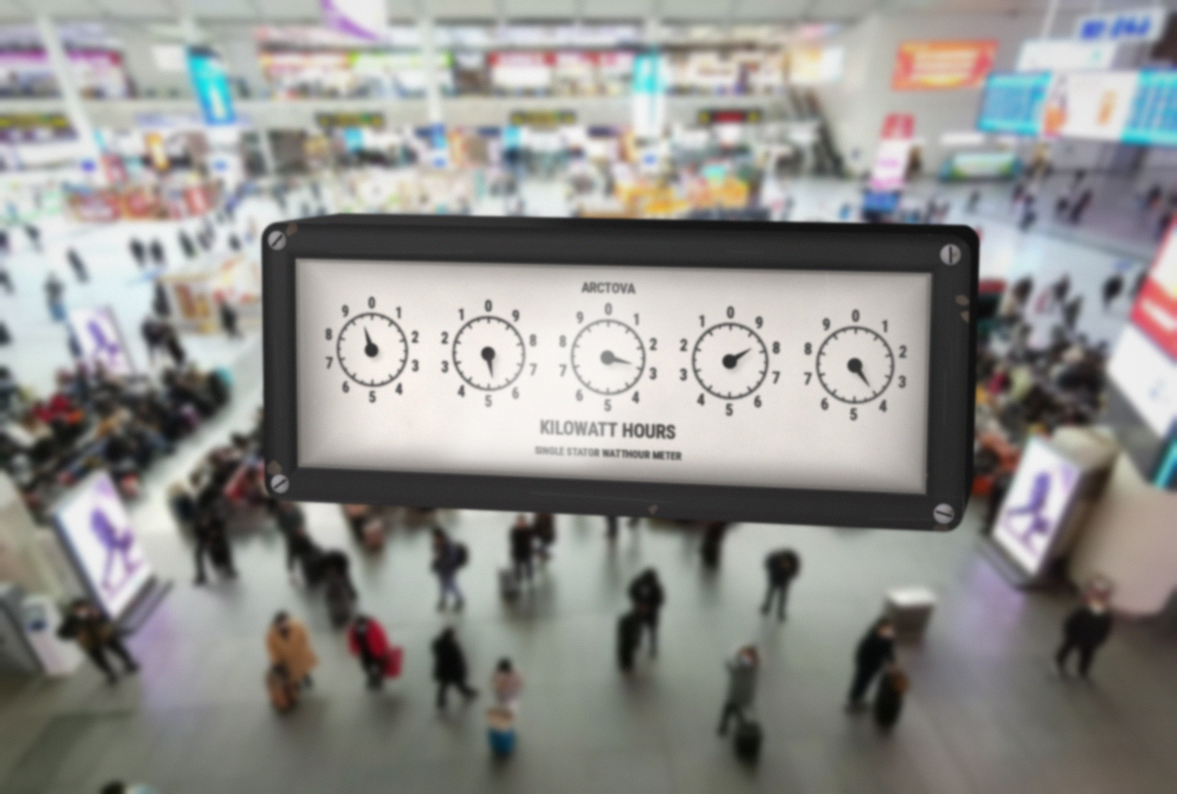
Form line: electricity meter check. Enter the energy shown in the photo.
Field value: 95284 kWh
